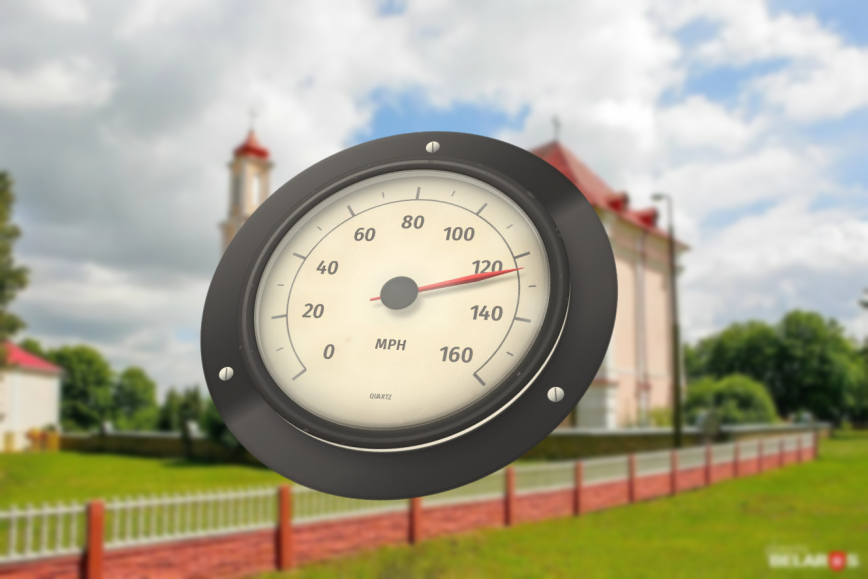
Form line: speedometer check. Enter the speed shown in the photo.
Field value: 125 mph
